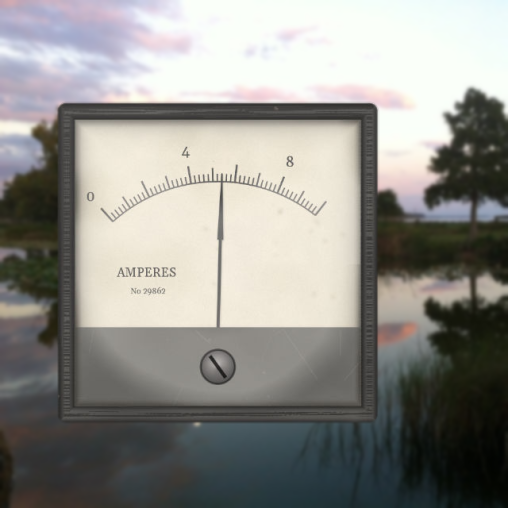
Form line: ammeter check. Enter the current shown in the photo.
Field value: 5.4 A
